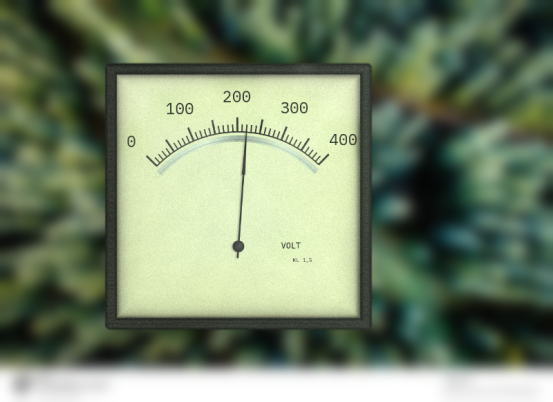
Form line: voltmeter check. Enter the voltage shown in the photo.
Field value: 220 V
